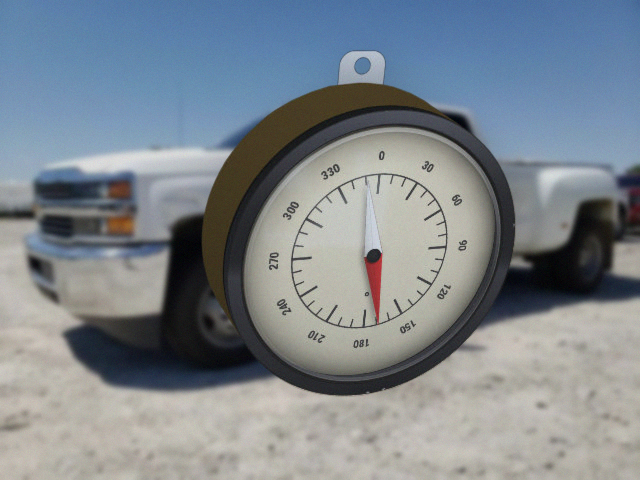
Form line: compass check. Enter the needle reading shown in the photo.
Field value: 170 °
